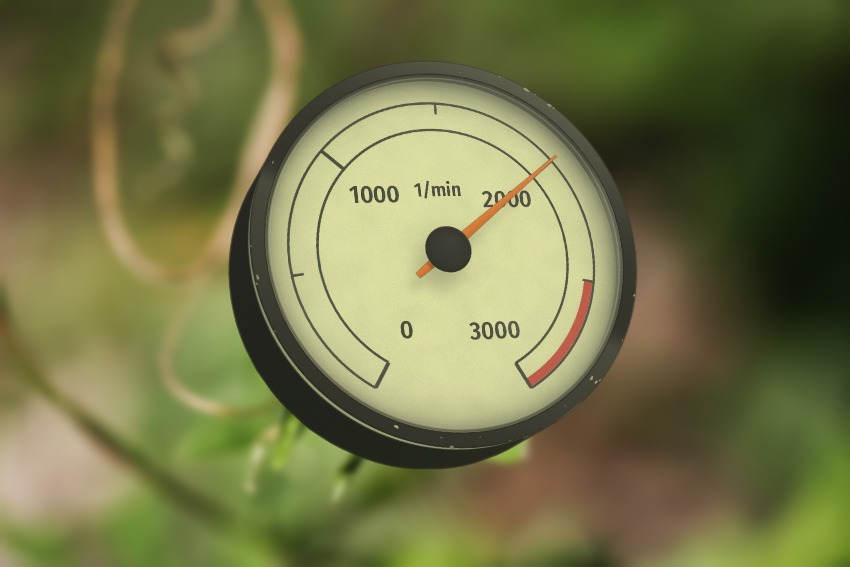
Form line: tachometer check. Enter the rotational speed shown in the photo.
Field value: 2000 rpm
